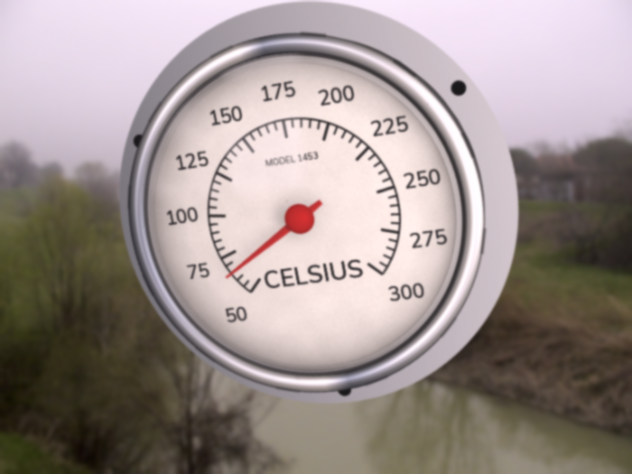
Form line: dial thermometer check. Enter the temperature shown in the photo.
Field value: 65 °C
